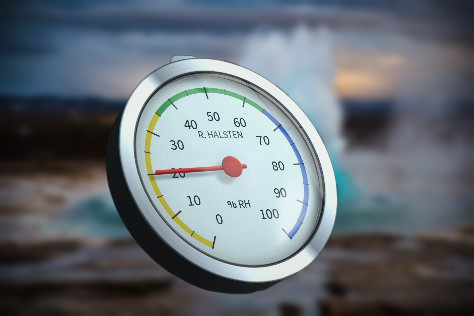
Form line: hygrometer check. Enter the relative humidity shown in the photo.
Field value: 20 %
